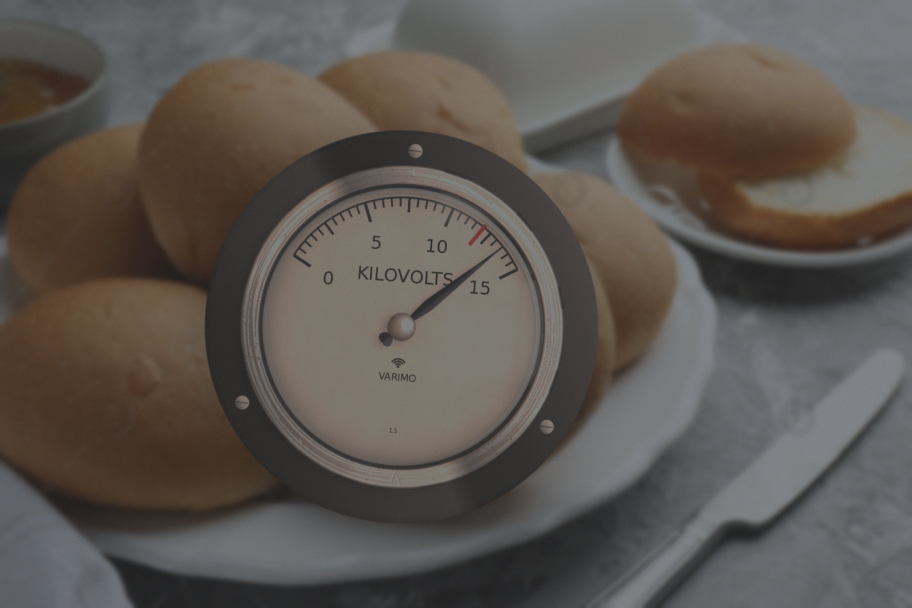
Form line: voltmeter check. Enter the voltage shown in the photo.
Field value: 13.5 kV
